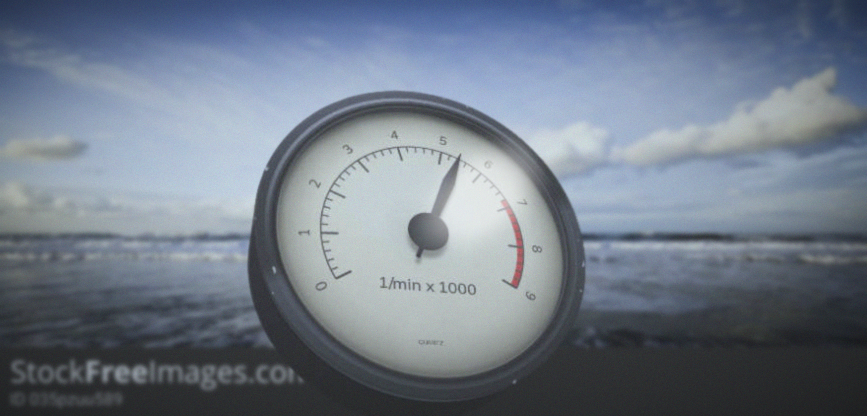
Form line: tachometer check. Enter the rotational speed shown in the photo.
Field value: 5400 rpm
